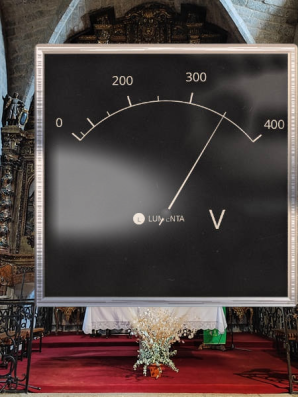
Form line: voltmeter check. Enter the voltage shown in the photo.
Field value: 350 V
